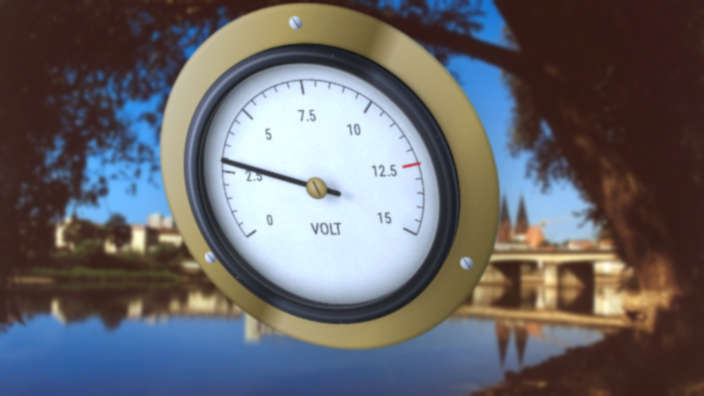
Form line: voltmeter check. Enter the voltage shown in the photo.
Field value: 3 V
